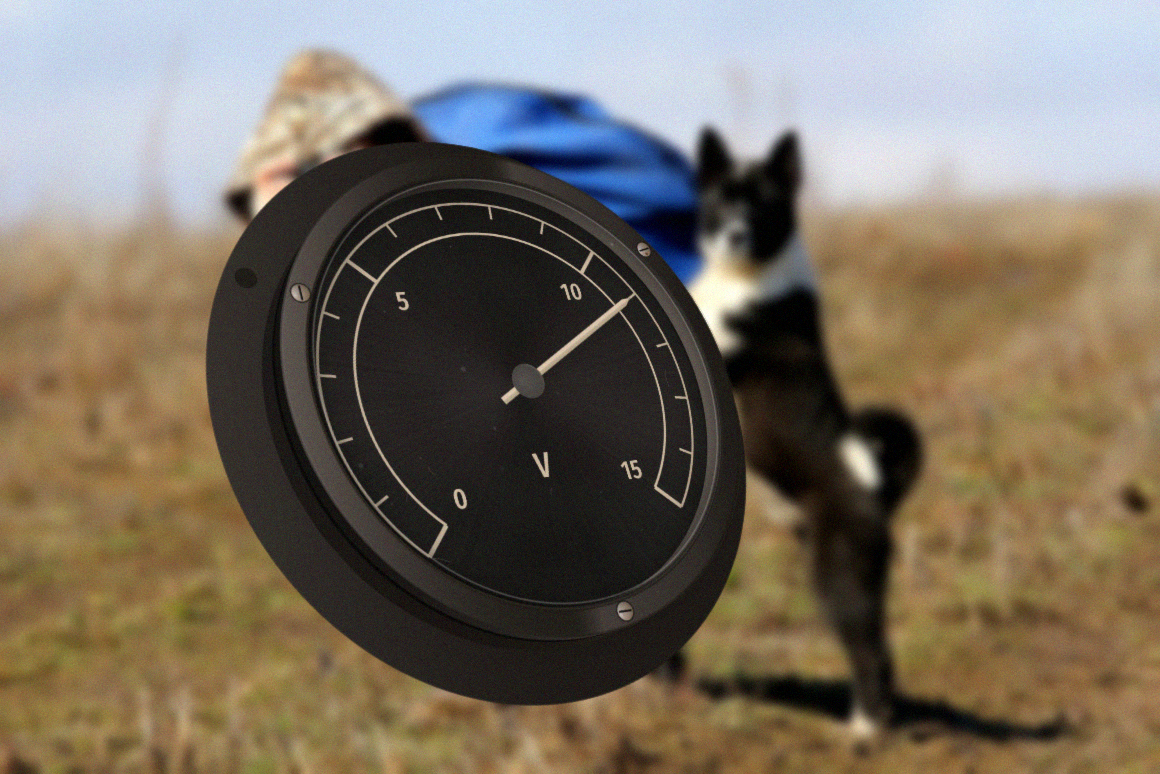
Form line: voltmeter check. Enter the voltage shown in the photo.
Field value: 11 V
